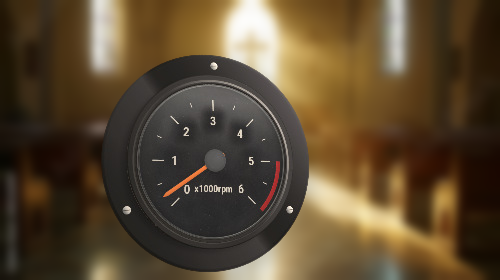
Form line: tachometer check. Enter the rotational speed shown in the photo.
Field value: 250 rpm
